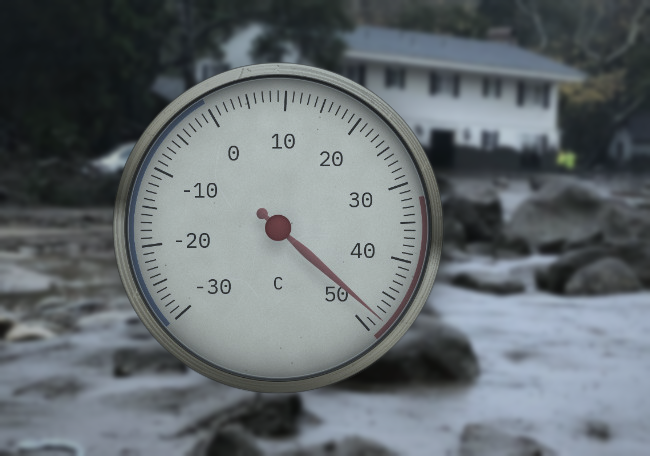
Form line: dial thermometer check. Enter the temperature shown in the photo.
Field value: 48 °C
